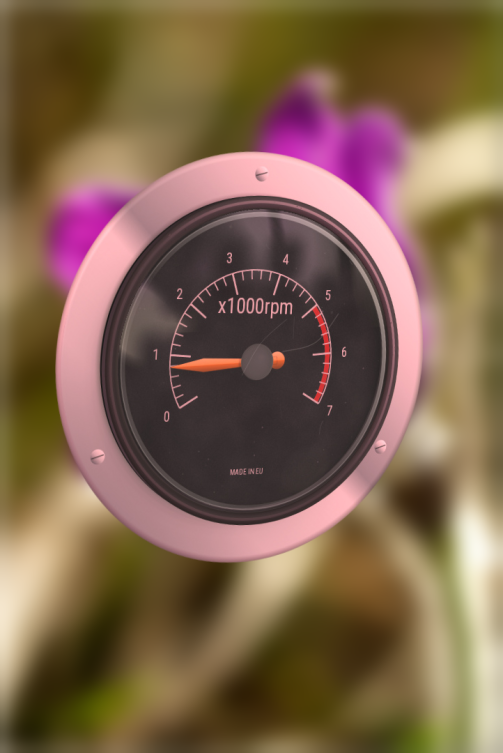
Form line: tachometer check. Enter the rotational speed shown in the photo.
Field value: 800 rpm
